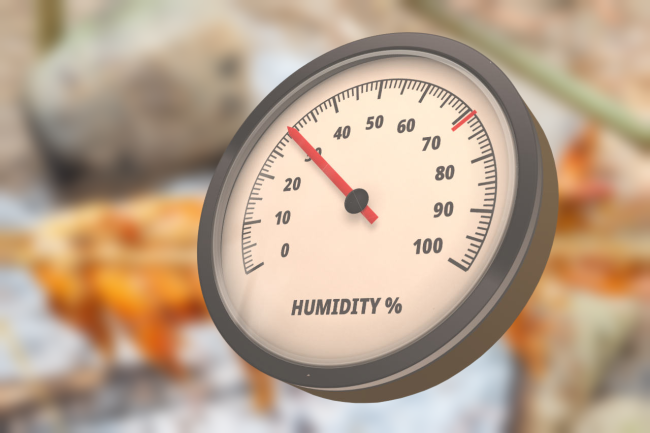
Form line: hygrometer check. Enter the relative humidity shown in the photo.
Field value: 30 %
